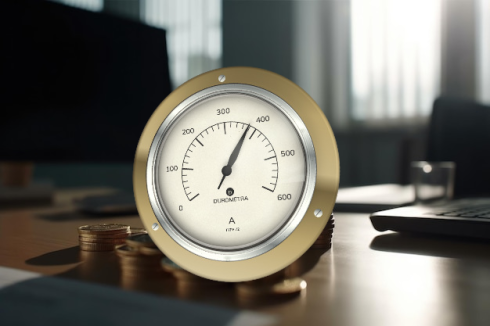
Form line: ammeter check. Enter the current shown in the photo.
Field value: 380 A
